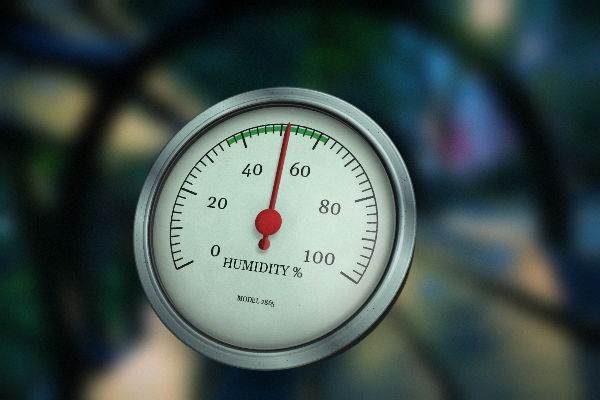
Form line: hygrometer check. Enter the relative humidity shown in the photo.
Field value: 52 %
